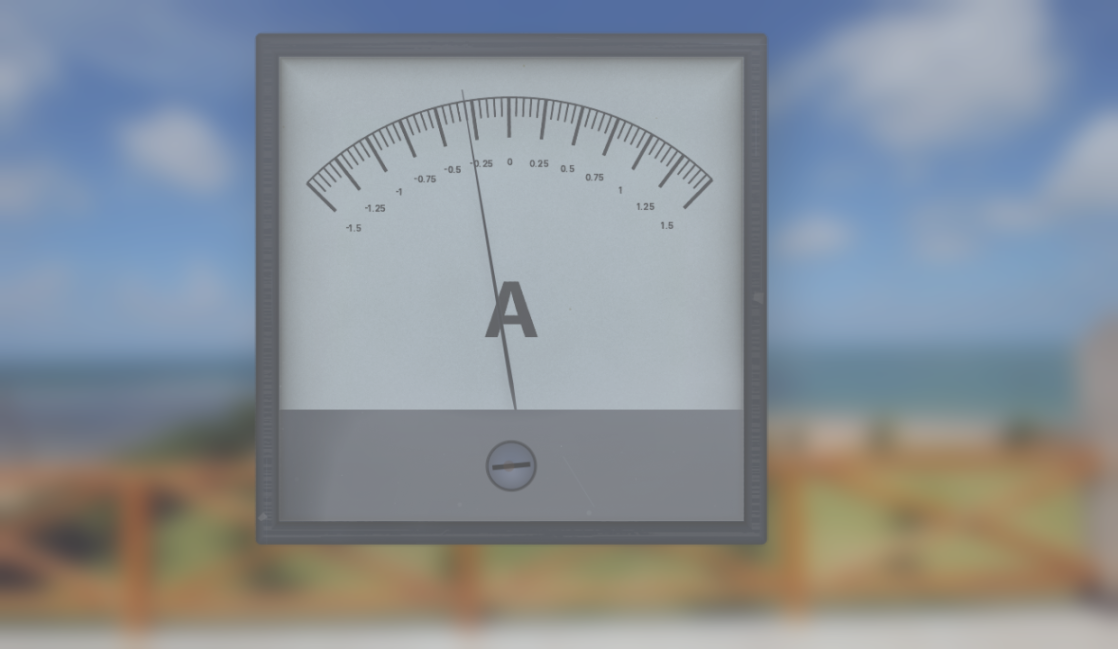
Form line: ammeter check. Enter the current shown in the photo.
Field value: -0.3 A
